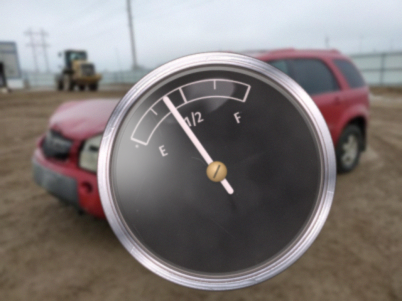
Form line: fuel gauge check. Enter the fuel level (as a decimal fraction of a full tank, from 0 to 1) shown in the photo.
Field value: 0.375
